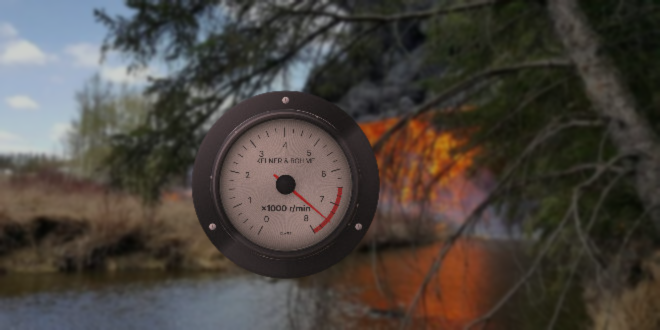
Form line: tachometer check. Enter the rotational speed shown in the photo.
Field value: 7500 rpm
